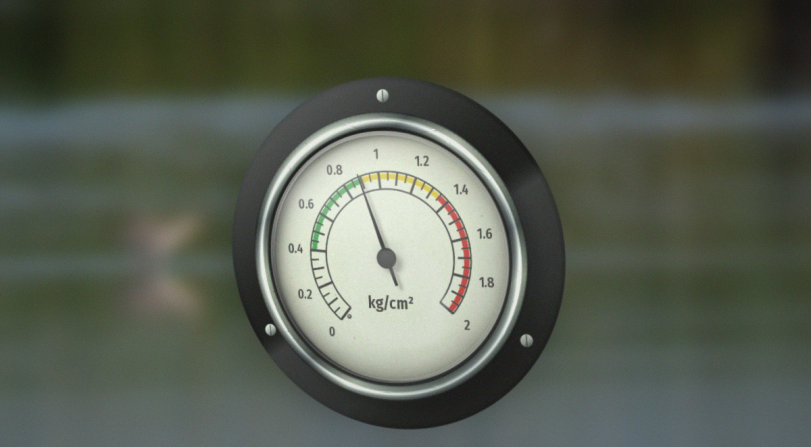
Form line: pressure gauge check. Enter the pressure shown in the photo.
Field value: 0.9 kg/cm²
